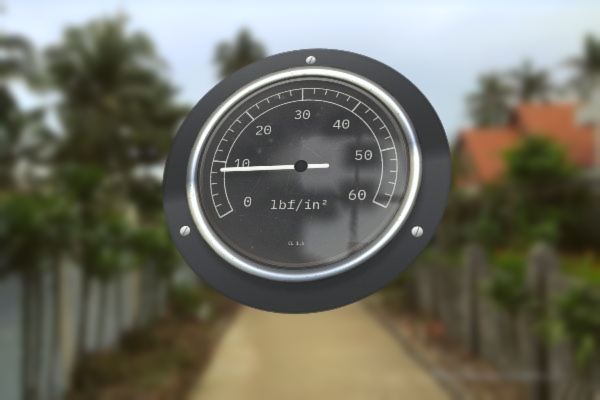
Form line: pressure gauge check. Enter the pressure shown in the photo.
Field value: 8 psi
